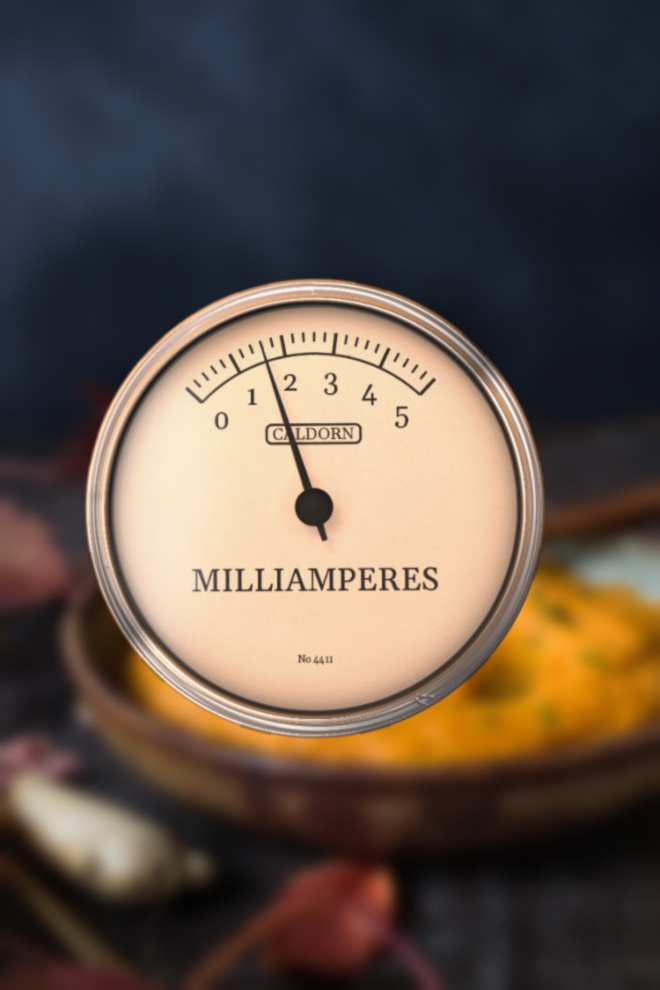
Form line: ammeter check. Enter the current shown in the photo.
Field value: 1.6 mA
